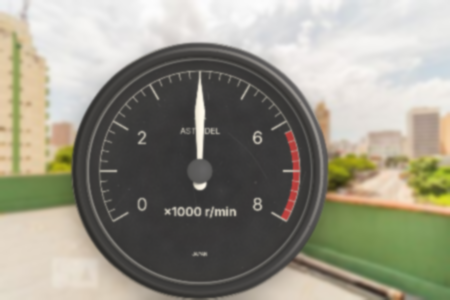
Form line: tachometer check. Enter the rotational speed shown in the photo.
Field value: 4000 rpm
